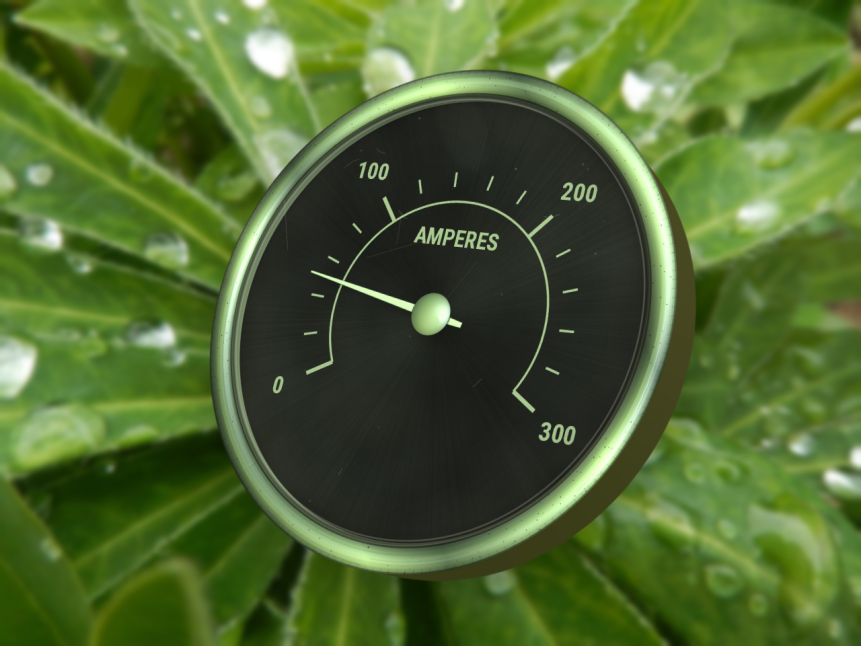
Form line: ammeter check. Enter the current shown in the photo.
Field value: 50 A
